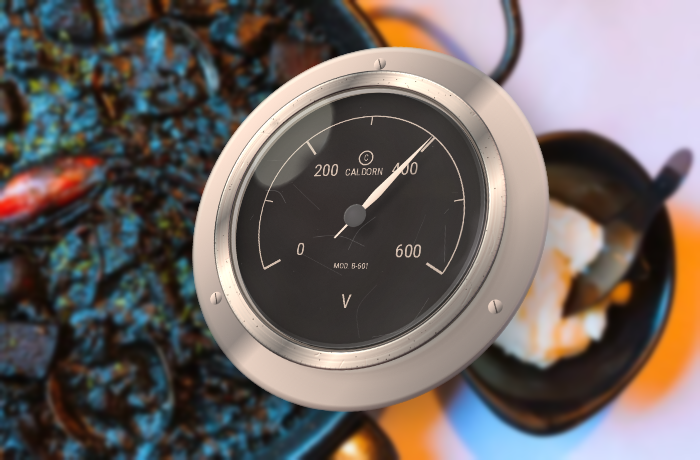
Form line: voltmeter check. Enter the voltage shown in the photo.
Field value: 400 V
